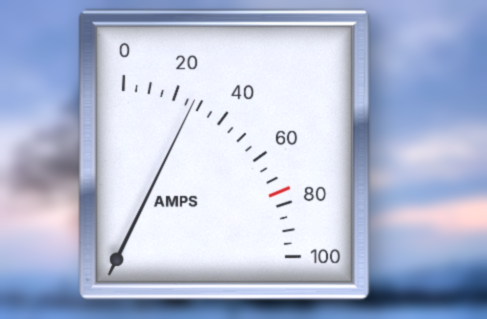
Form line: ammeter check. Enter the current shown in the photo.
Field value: 27.5 A
